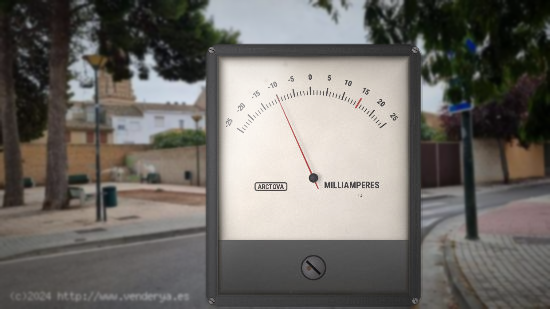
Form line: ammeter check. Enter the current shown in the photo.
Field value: -10 mA
